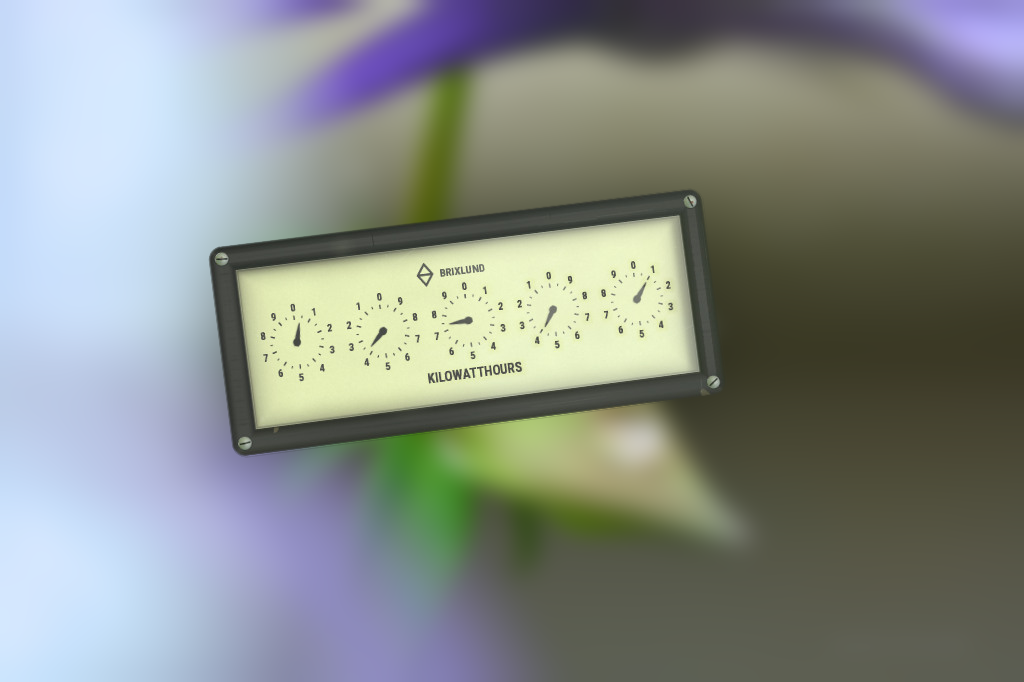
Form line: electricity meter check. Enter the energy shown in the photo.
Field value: 3741 kWh
